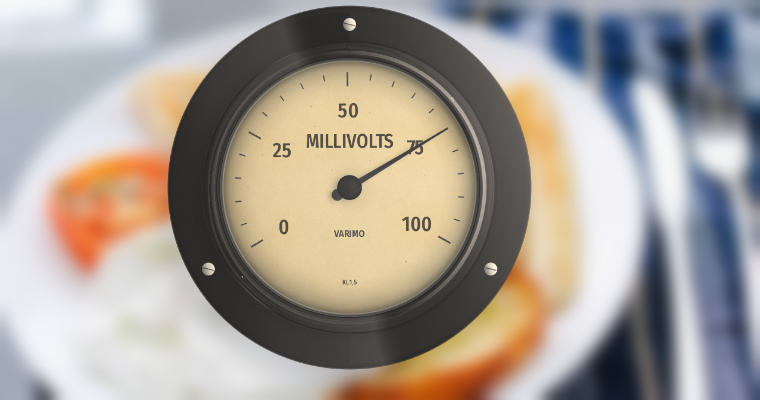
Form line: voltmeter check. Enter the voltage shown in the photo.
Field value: 75 mV
